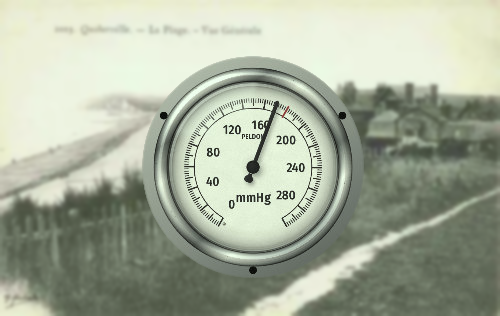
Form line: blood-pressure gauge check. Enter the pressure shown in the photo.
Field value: 170 mmHg
